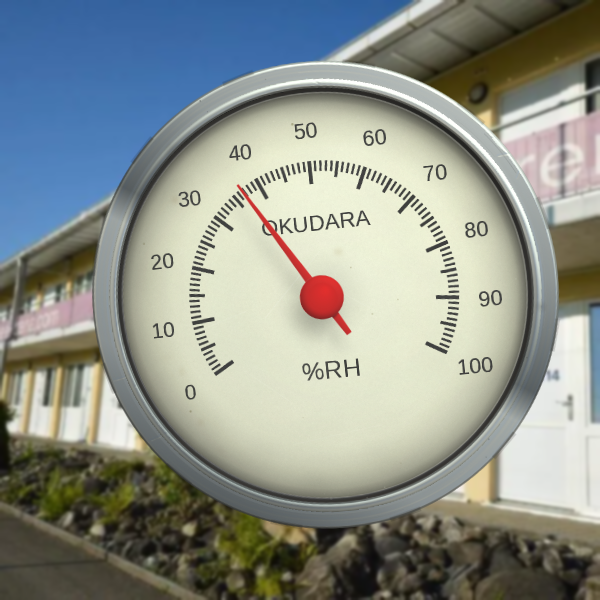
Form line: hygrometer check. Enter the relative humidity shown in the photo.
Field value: 37 %
